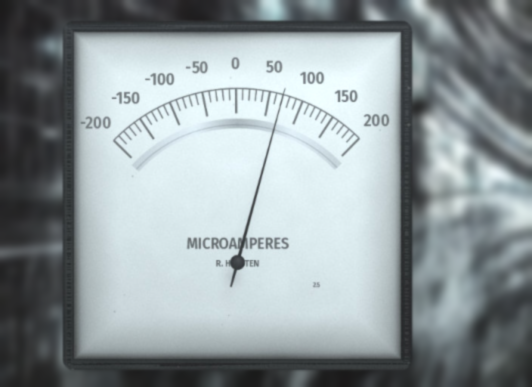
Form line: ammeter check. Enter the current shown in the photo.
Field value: 70 µA
